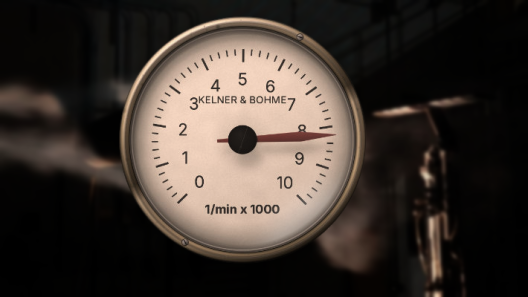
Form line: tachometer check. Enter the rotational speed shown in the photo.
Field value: 8200 rpm
